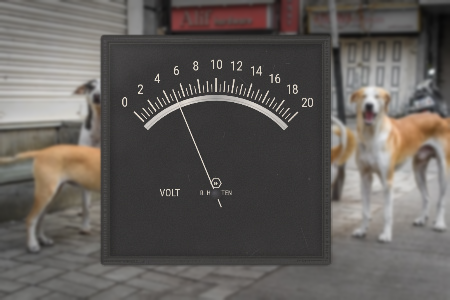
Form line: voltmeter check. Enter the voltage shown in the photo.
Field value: 5 V
